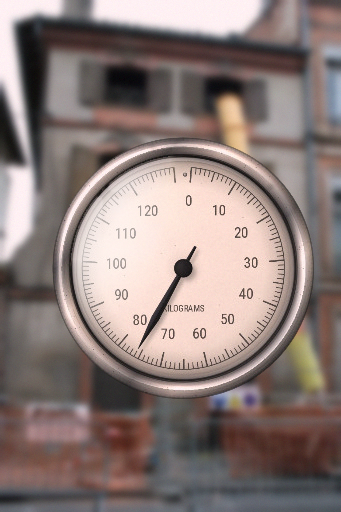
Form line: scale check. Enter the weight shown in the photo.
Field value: 76 kg
